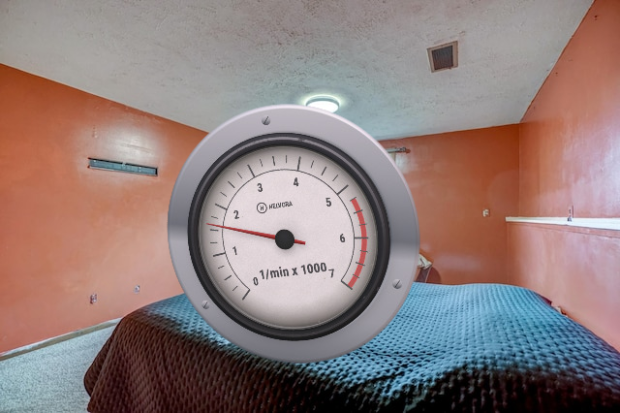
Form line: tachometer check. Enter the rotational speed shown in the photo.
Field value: 1625 rpm
